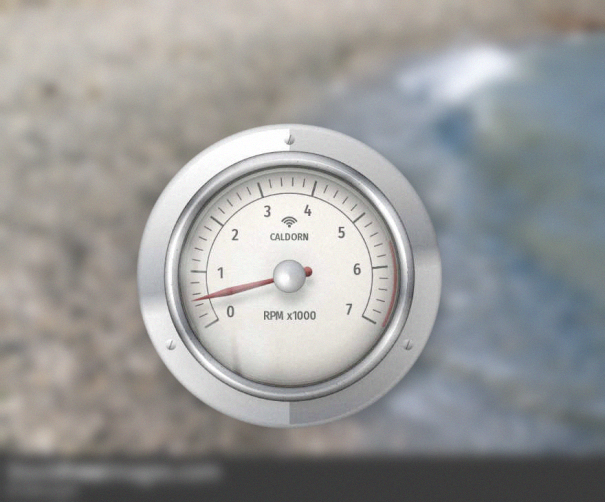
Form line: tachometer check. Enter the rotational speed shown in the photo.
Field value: 500 rpm
